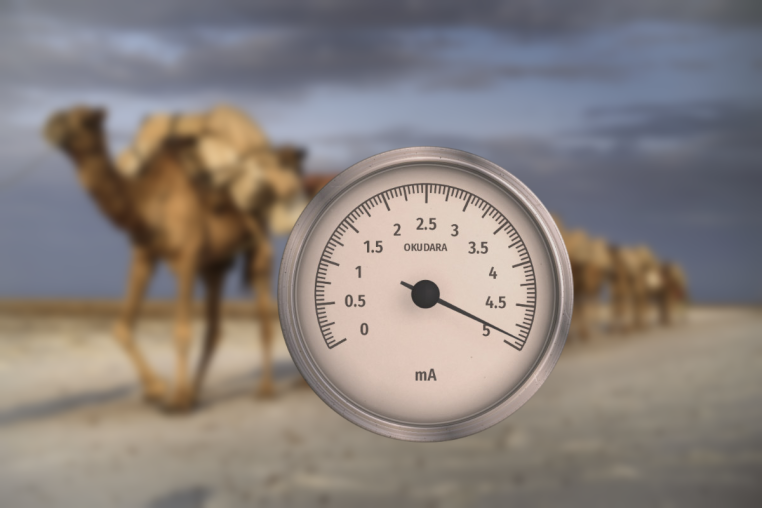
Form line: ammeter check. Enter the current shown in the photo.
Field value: 4.9 mA
